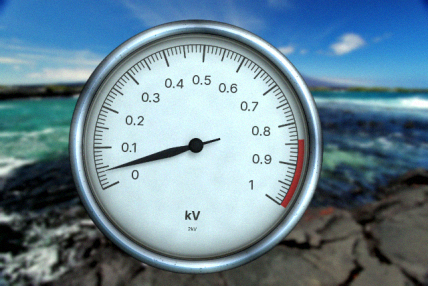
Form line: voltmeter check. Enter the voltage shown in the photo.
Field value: 0.04 kV
